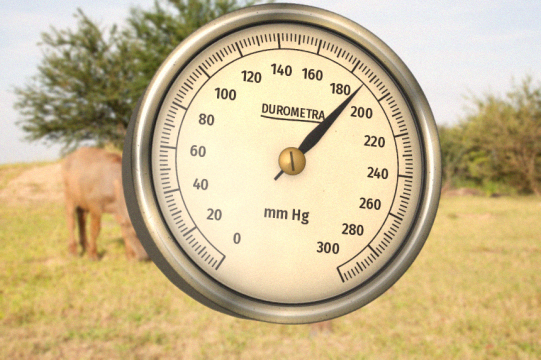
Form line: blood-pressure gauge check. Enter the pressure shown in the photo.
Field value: 188 mmHg
